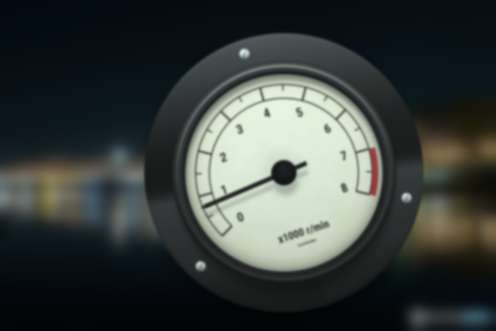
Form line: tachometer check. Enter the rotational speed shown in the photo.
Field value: 750 rpm
